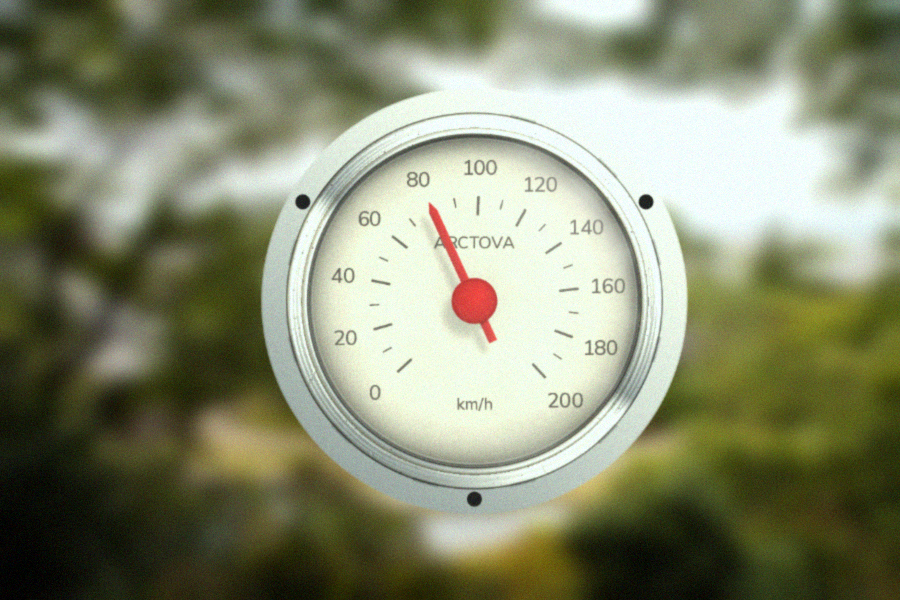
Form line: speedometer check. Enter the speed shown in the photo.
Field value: 80 km/h
